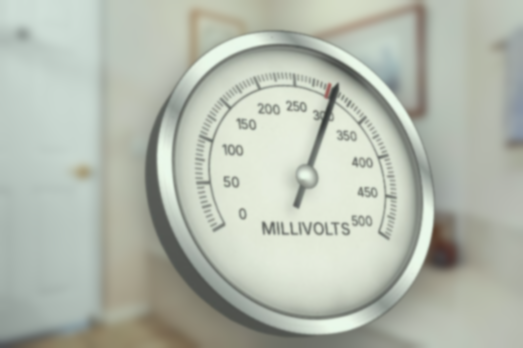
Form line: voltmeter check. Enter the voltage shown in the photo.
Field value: 300 mV
